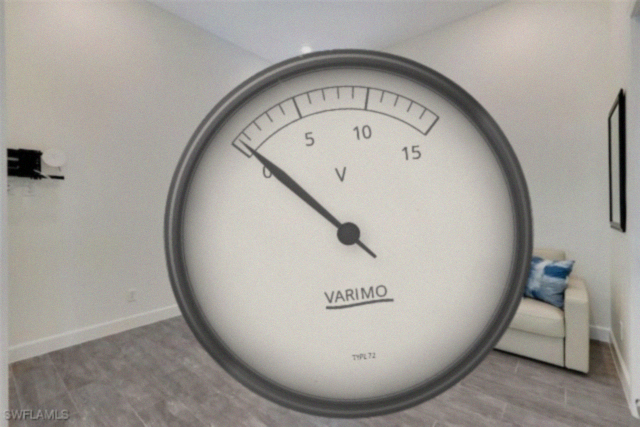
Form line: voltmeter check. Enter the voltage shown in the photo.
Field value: 0.5 V
